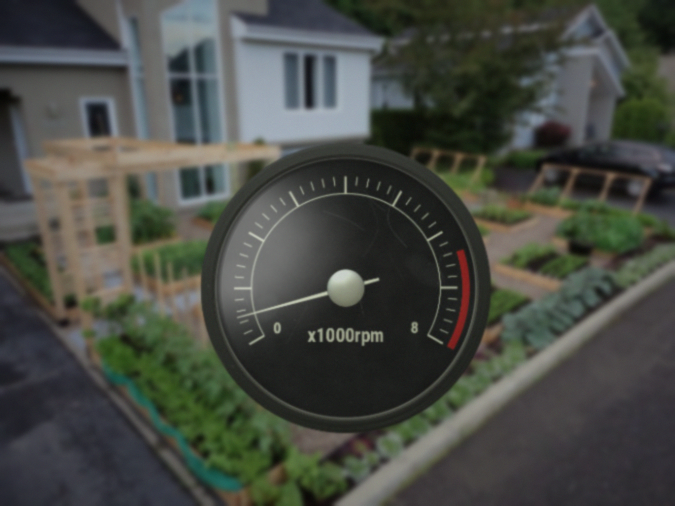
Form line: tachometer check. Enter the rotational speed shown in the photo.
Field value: 500 rpm
